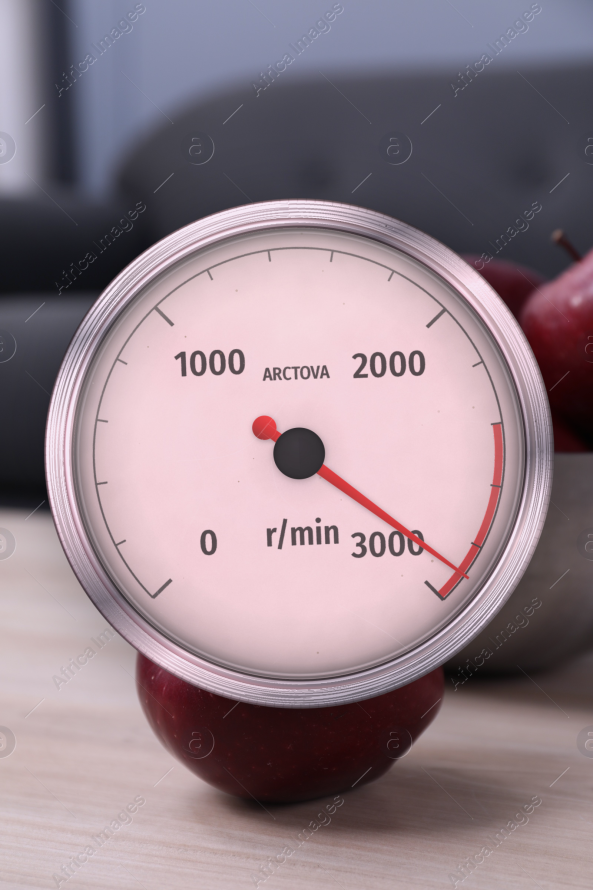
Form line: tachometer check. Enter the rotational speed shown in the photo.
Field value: 2900 rpm
